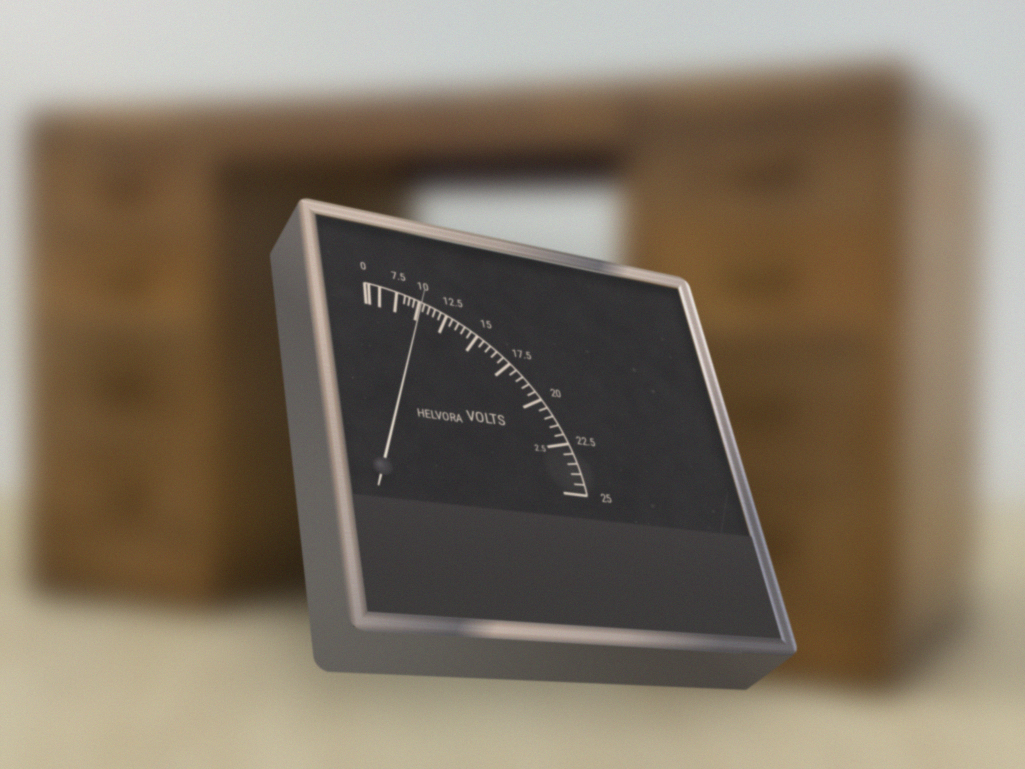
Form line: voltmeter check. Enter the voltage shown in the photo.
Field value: 10 V
